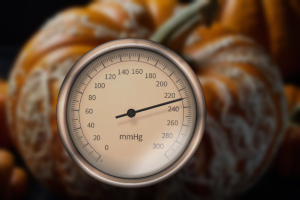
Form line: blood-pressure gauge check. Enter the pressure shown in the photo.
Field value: 230 mmHg
